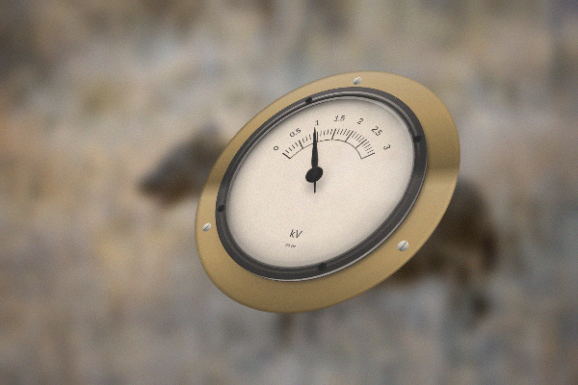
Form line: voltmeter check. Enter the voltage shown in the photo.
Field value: 1 kV
